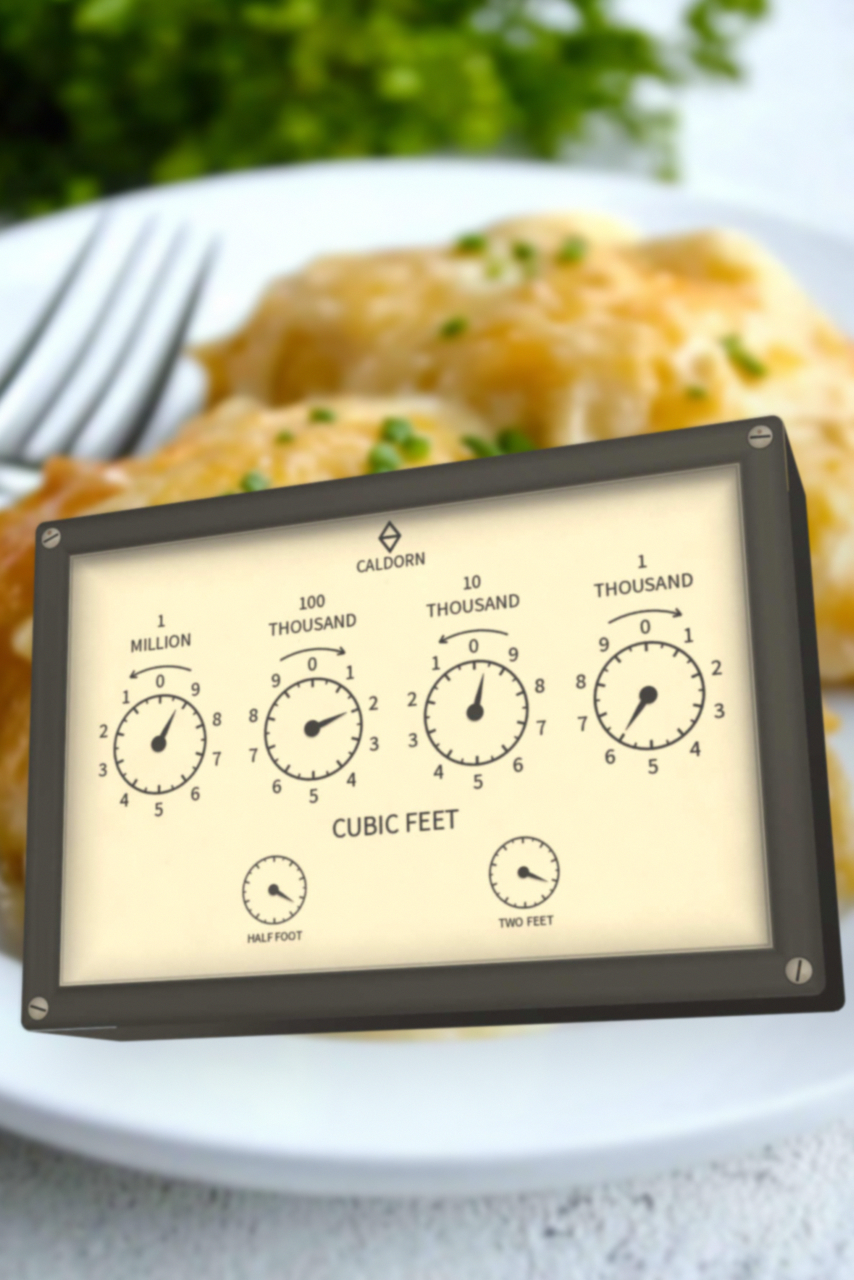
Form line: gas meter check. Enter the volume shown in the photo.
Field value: 919600 ft³
